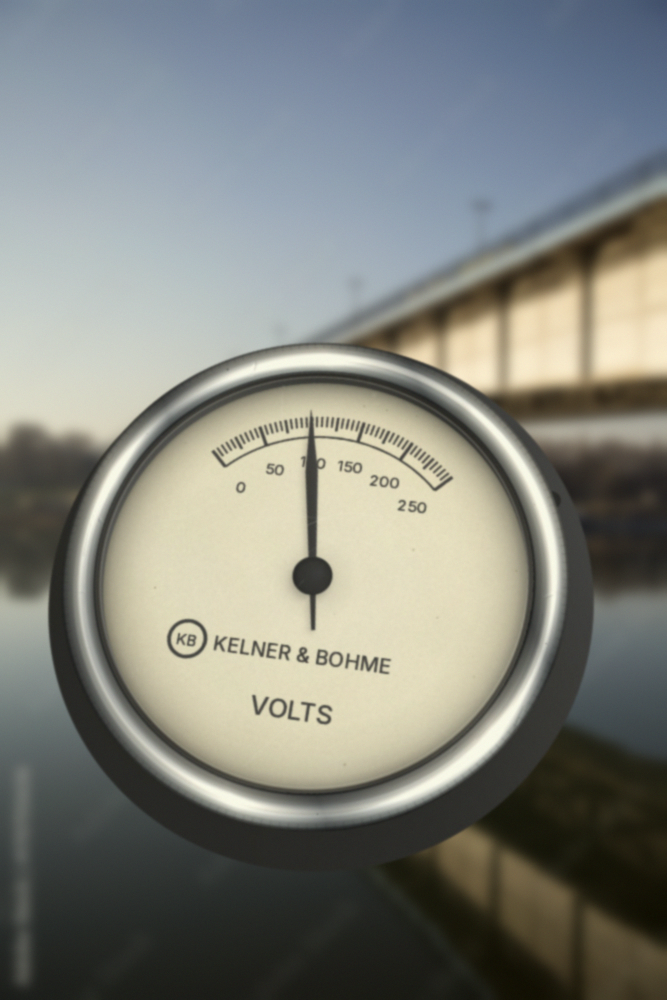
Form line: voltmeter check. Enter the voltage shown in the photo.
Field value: 100 V
